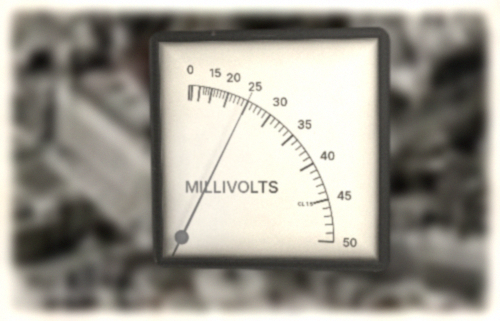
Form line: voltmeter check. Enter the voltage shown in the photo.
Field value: 25 mV
